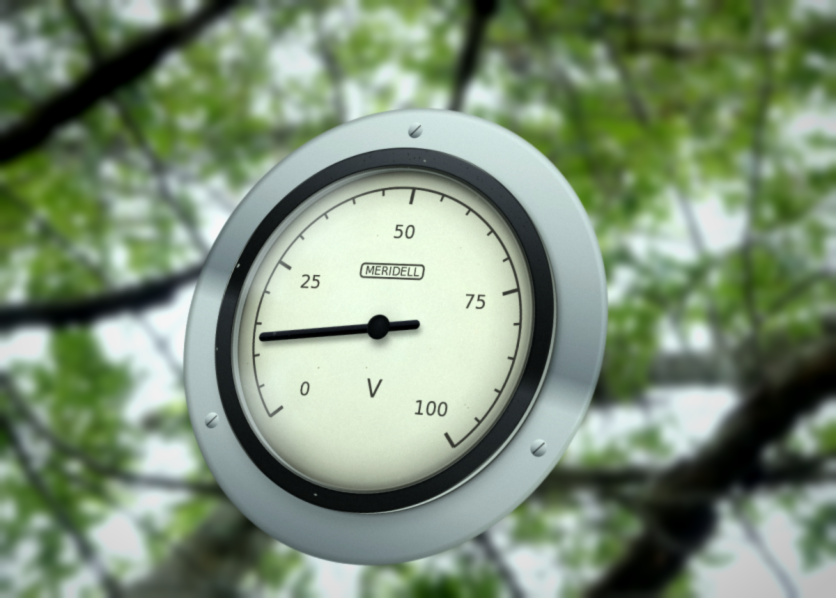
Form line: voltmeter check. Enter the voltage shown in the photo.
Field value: 12.5 V
